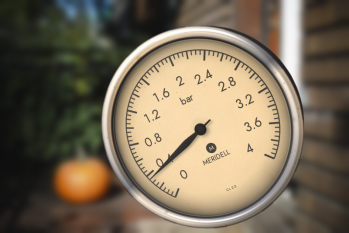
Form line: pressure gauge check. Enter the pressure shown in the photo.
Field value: 0.35 bar
